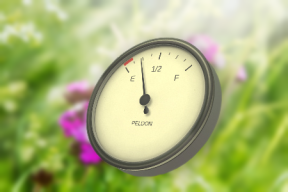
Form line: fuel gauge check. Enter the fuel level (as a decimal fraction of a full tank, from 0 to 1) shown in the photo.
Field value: 0.25
